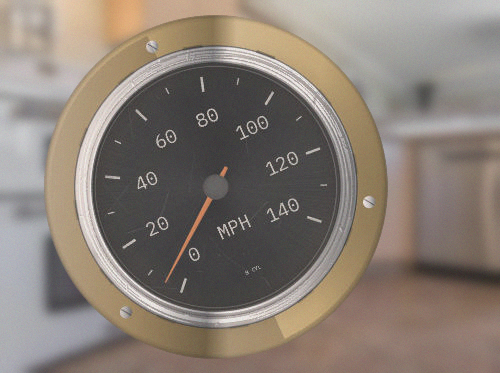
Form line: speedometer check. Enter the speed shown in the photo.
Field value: 5 mph
